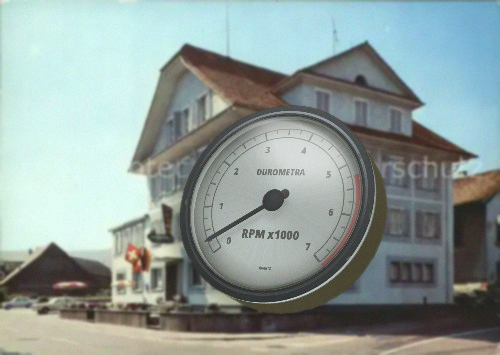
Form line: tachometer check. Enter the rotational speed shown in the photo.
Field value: 250 rpm
